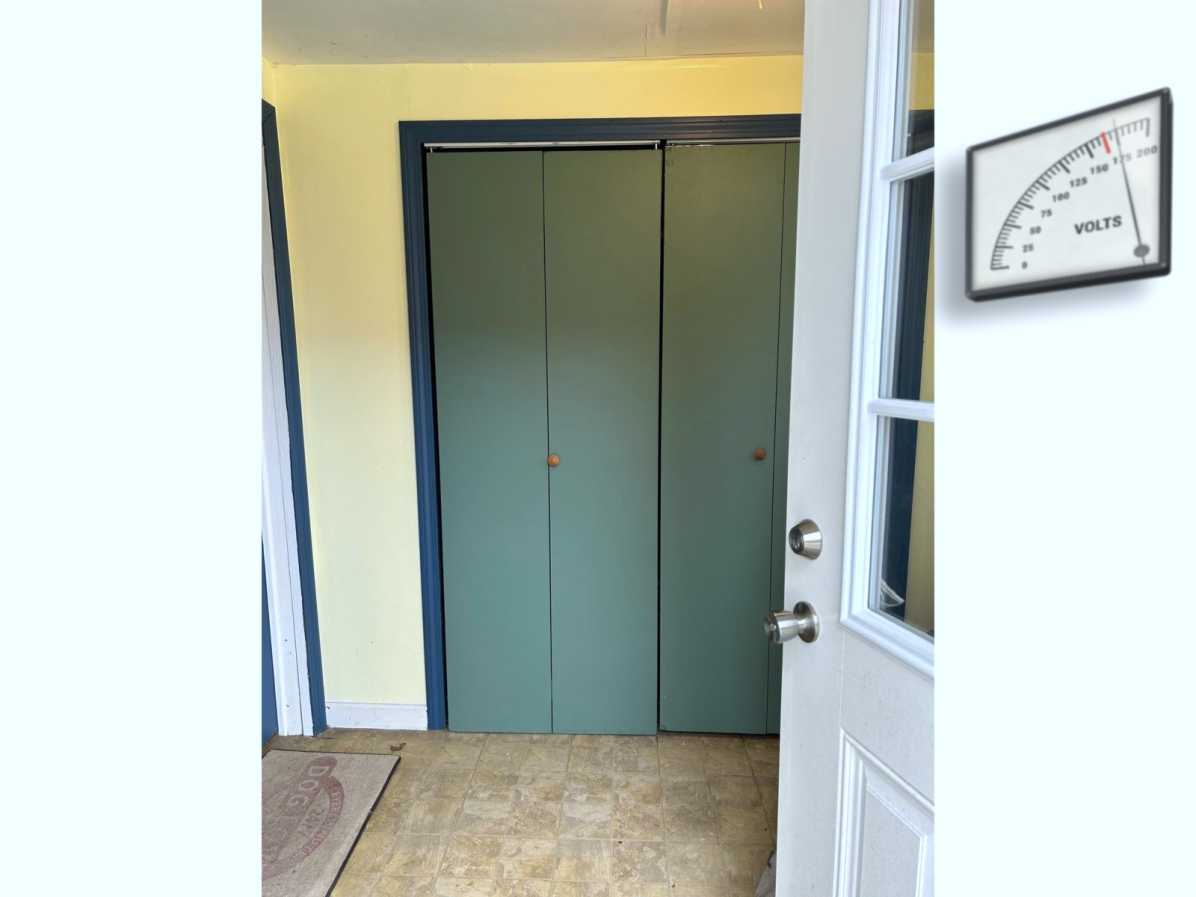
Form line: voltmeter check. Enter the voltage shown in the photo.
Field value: 175 V
